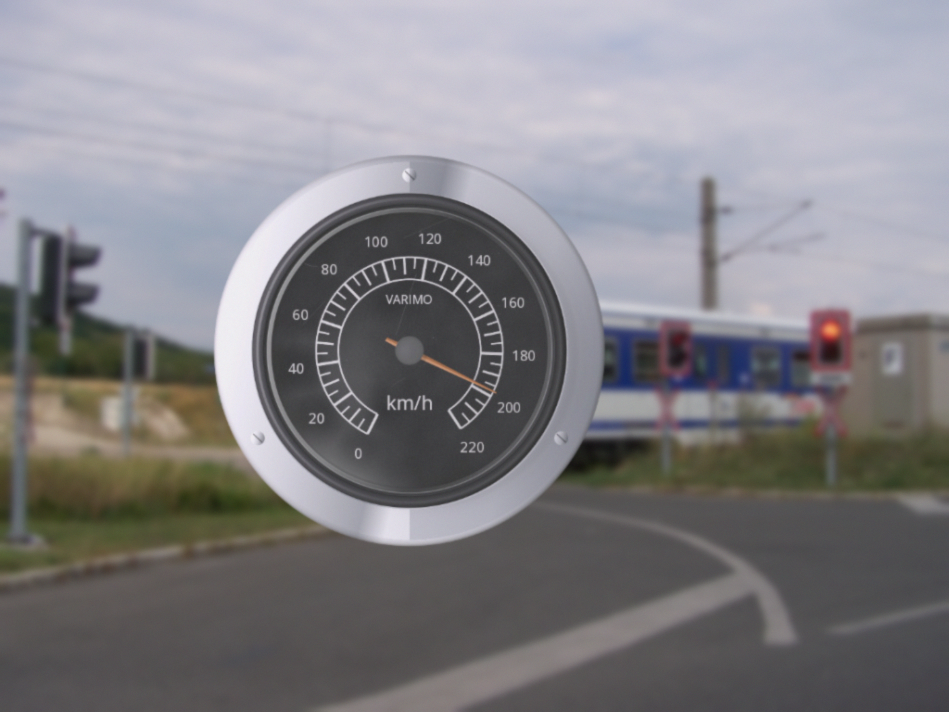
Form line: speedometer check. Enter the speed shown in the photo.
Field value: 197.5 km/h
